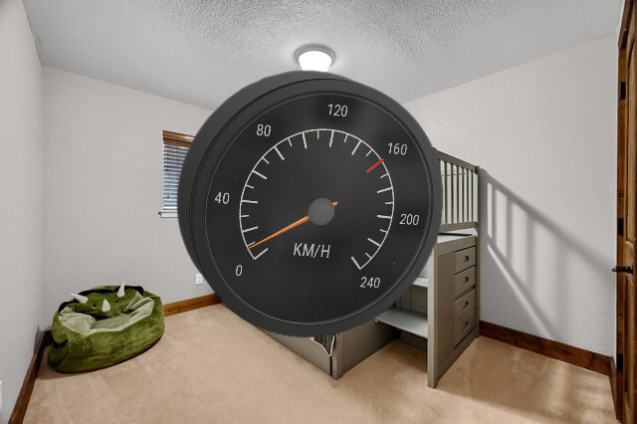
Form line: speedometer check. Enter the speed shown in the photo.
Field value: 10 km/h
